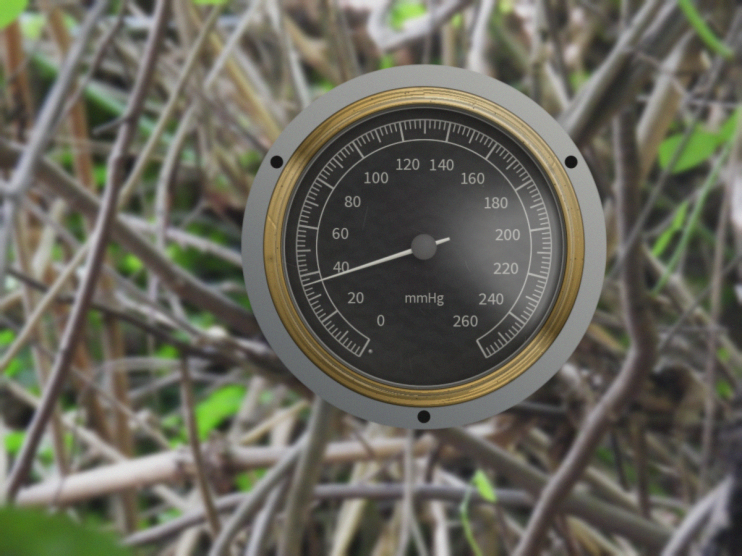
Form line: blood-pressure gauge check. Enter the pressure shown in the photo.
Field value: 36 mmHg
